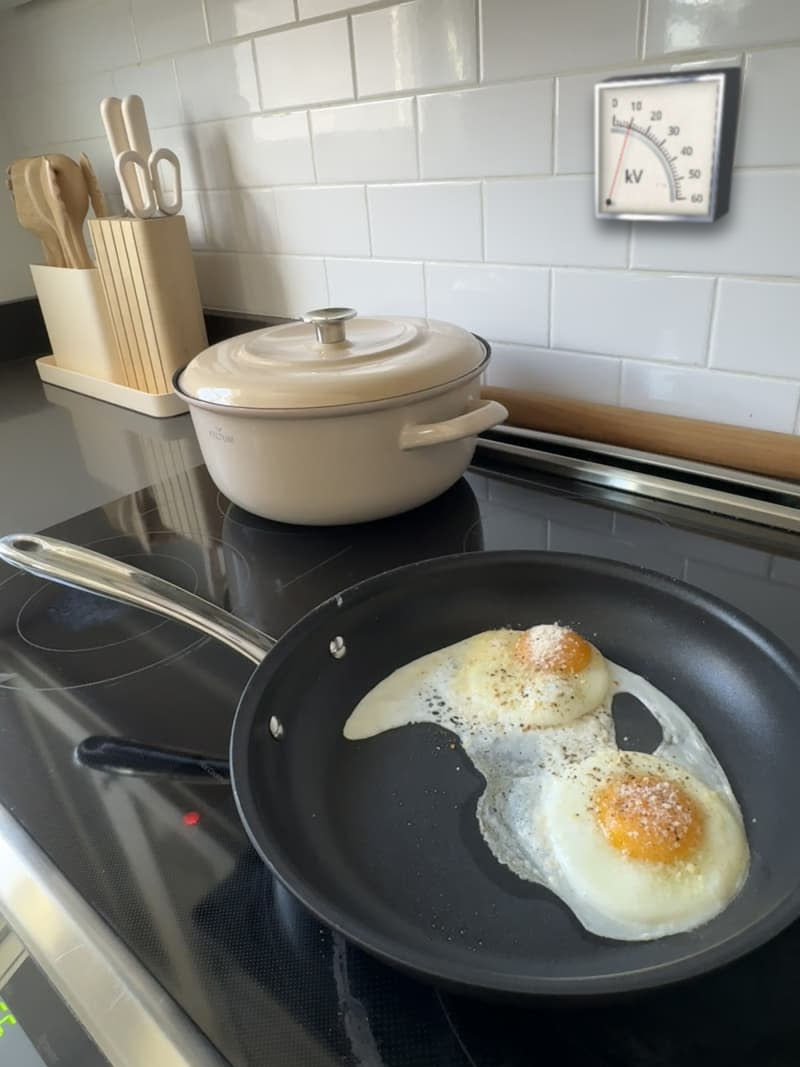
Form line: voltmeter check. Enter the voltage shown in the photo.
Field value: 10 kV
